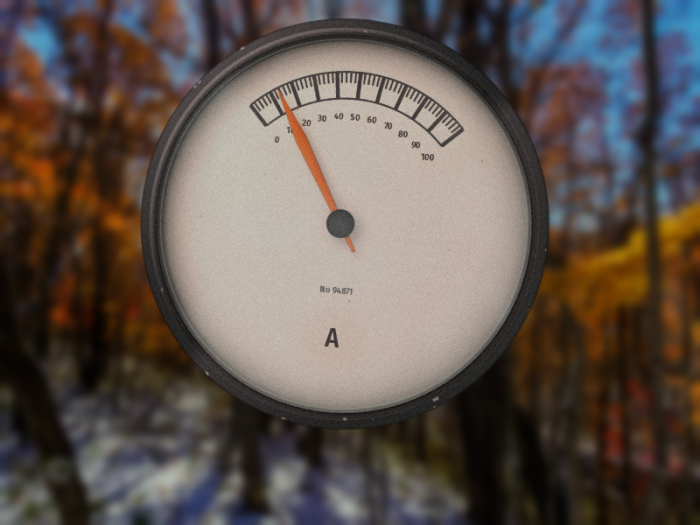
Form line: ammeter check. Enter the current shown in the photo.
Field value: 14 A
